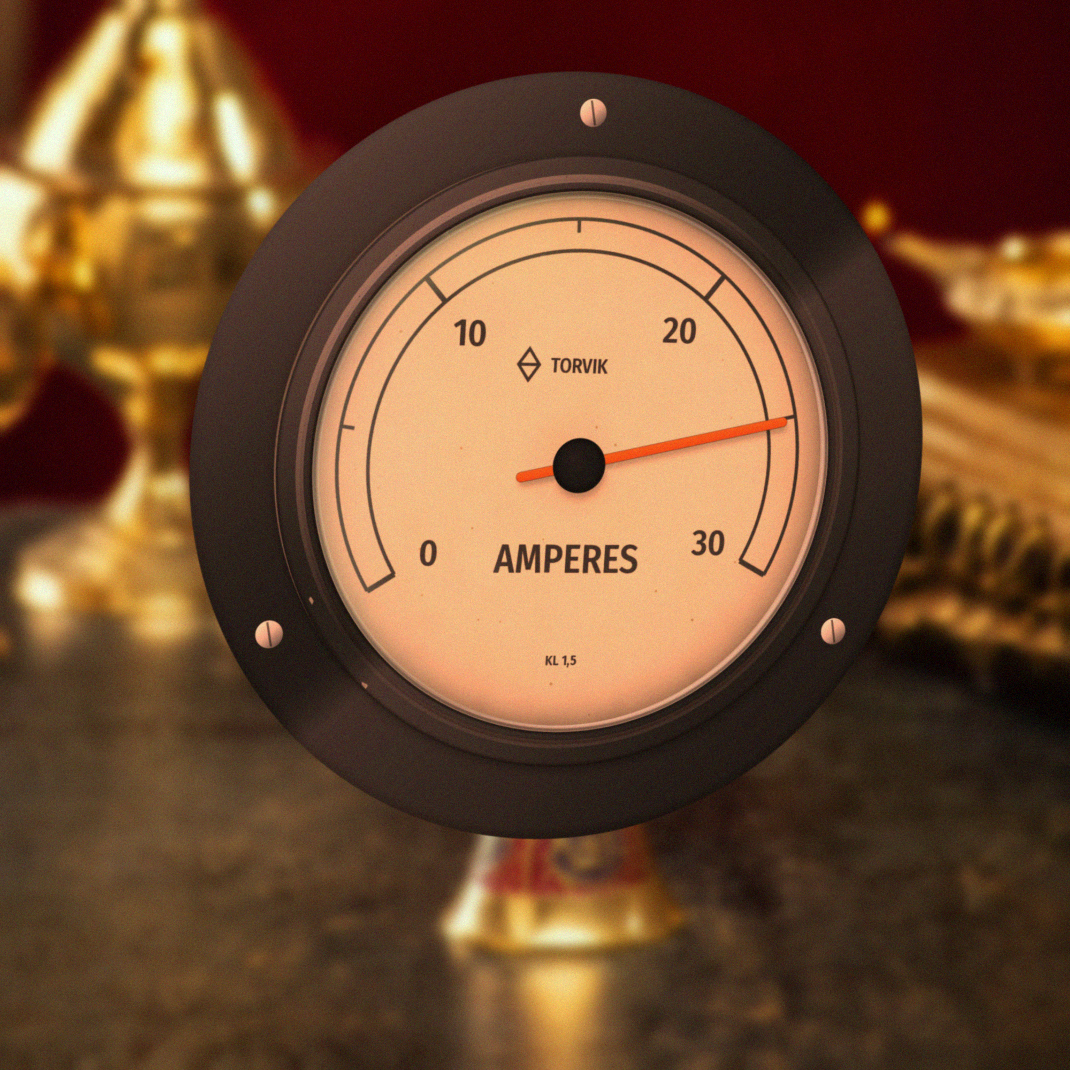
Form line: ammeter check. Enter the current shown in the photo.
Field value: 25 A
